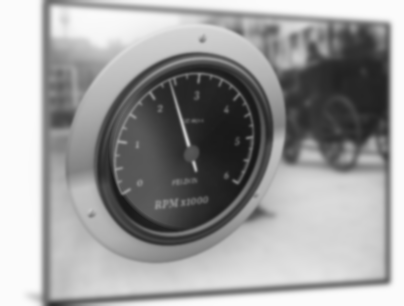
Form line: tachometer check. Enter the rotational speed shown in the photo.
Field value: 2375 rpm
